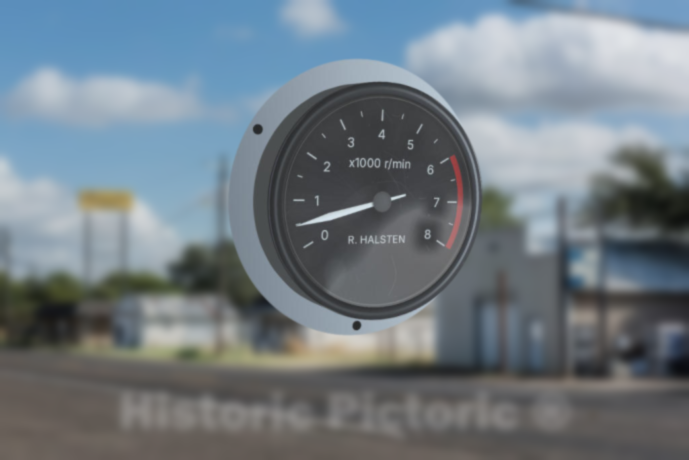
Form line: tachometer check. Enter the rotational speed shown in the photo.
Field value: 500 rpm
